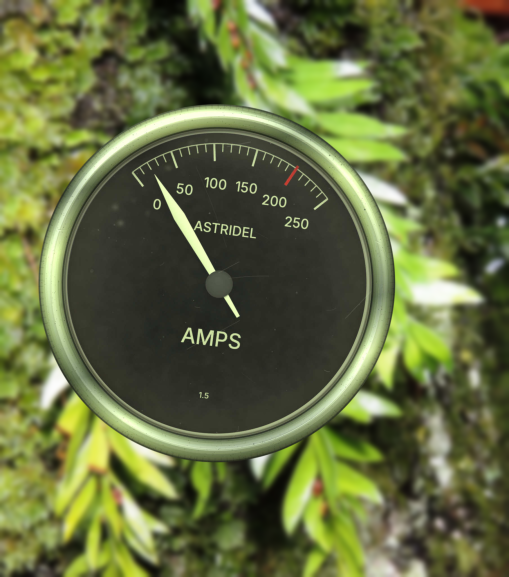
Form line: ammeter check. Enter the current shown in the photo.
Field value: 20 A
